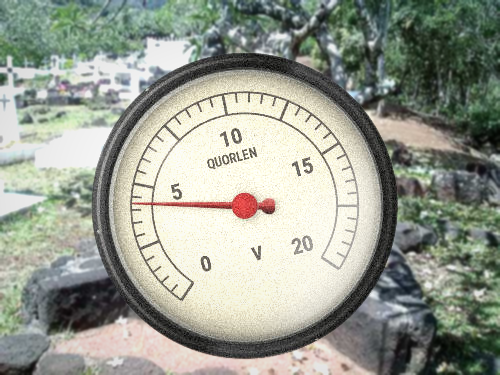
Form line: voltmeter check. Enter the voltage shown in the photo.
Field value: 4.25 V
